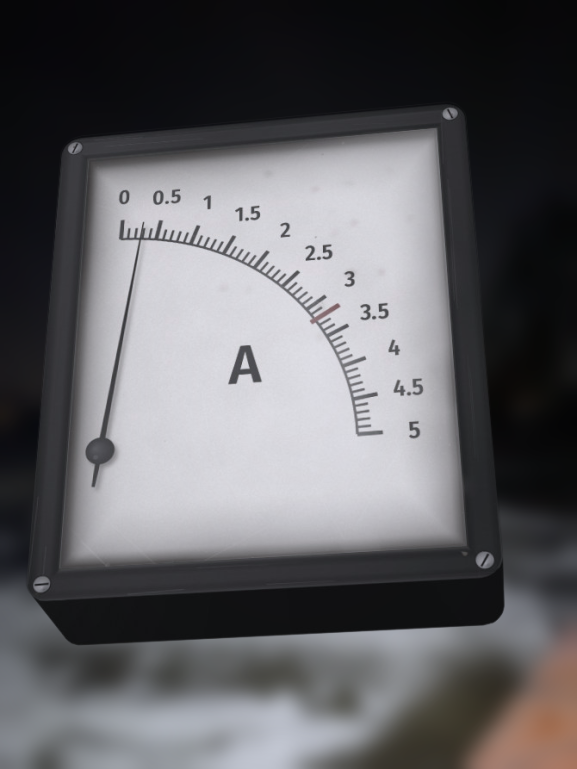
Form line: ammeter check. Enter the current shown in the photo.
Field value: 0.3 A
